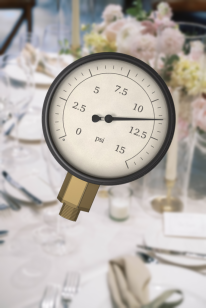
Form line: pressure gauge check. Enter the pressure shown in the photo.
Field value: 11.25 psi
